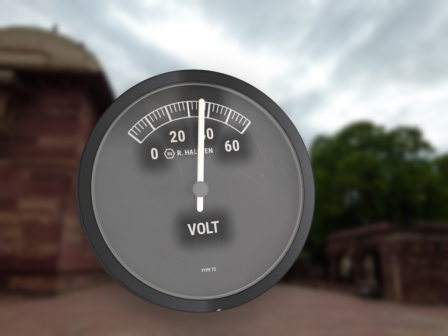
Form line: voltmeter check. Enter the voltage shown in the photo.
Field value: 36 V
